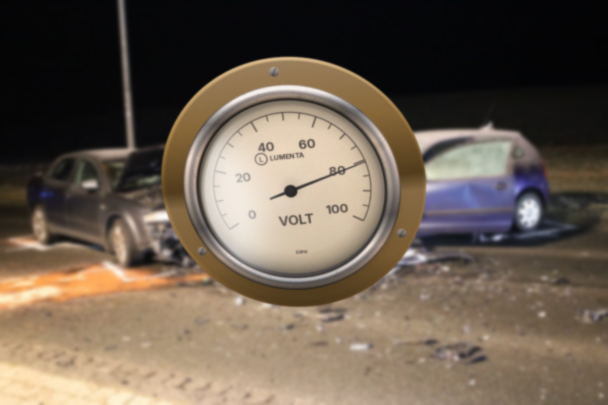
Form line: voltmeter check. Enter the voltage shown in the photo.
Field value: 80 V
